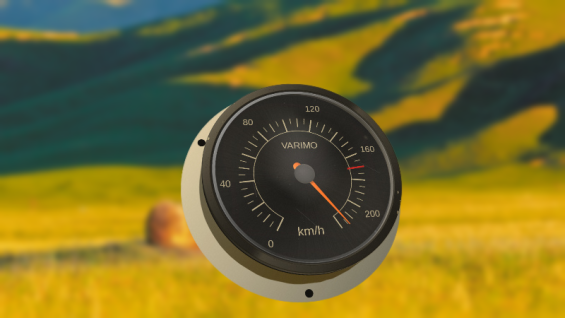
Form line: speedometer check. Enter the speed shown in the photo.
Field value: 215 km/h
